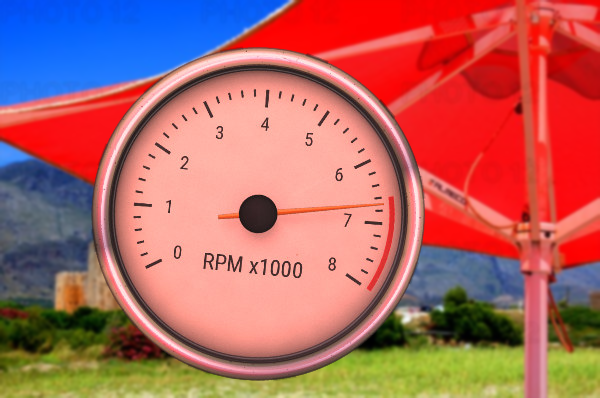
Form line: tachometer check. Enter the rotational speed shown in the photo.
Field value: 6700 rpm
